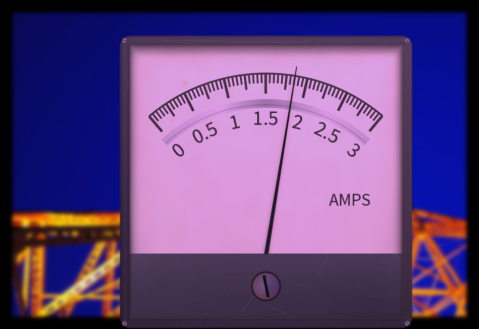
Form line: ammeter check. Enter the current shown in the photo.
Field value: 1.85 A
